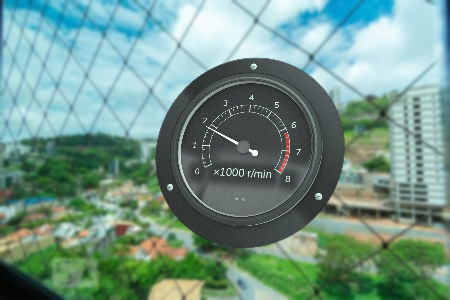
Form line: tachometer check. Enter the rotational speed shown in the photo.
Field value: 1800 rpm
